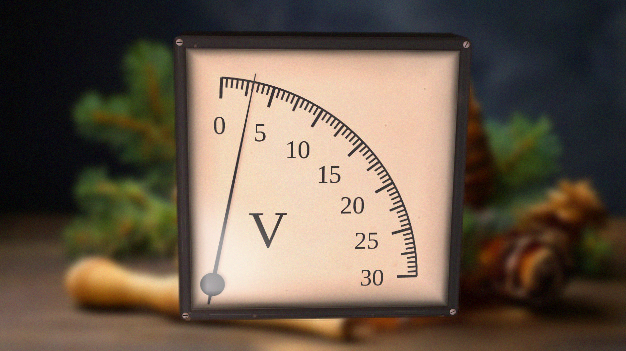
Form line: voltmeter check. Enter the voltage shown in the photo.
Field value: 3 V
